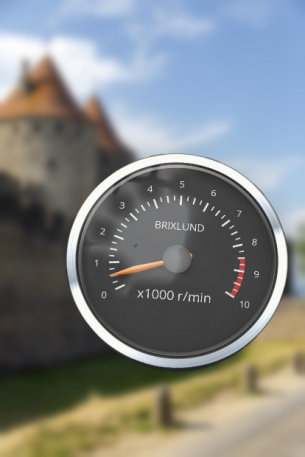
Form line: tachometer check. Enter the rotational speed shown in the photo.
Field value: 500 rpm
